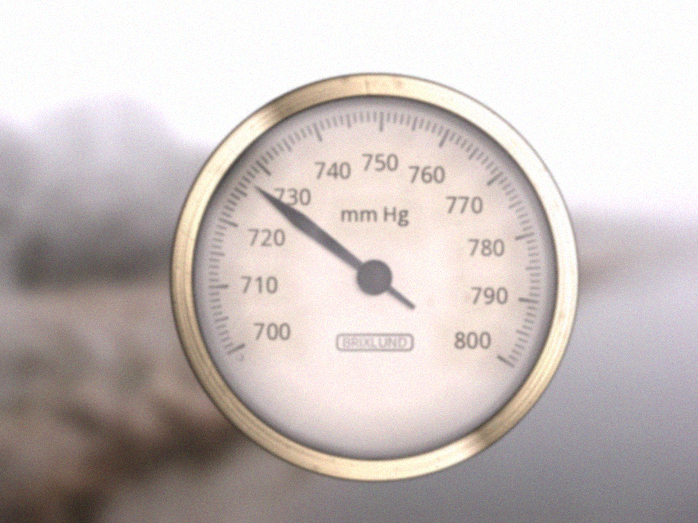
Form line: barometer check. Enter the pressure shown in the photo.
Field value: 727 mmHg
